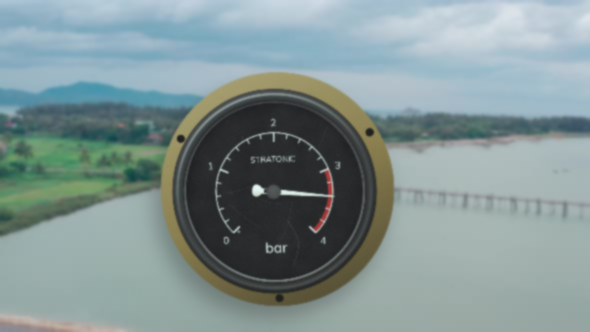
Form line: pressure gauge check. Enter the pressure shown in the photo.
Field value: 3.4 bar
